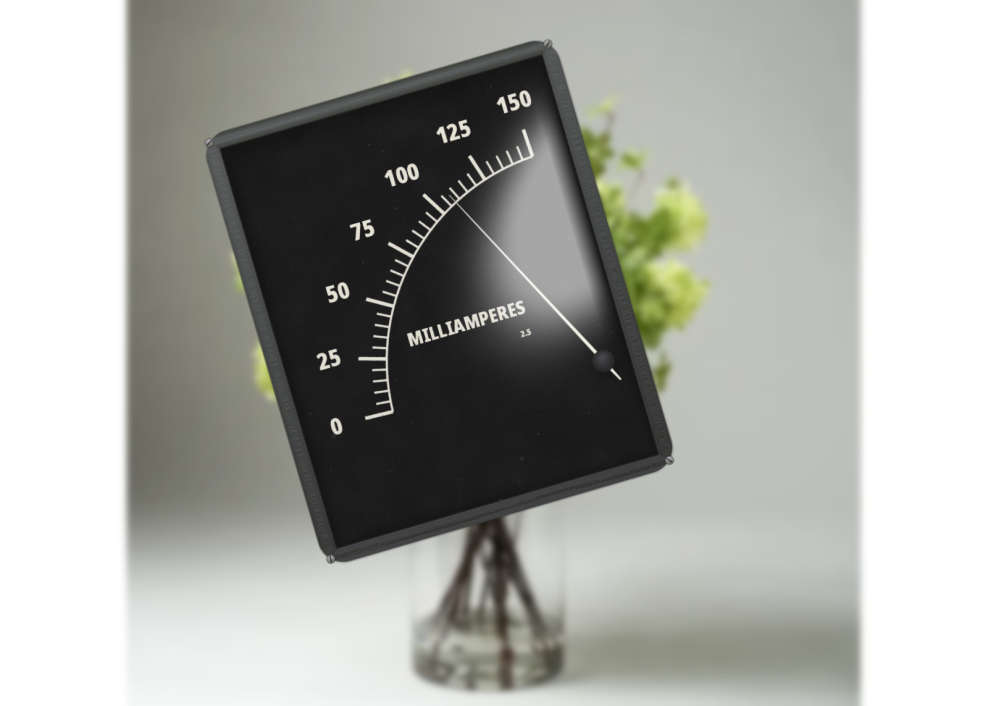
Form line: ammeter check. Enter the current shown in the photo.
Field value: 107.5 mA
